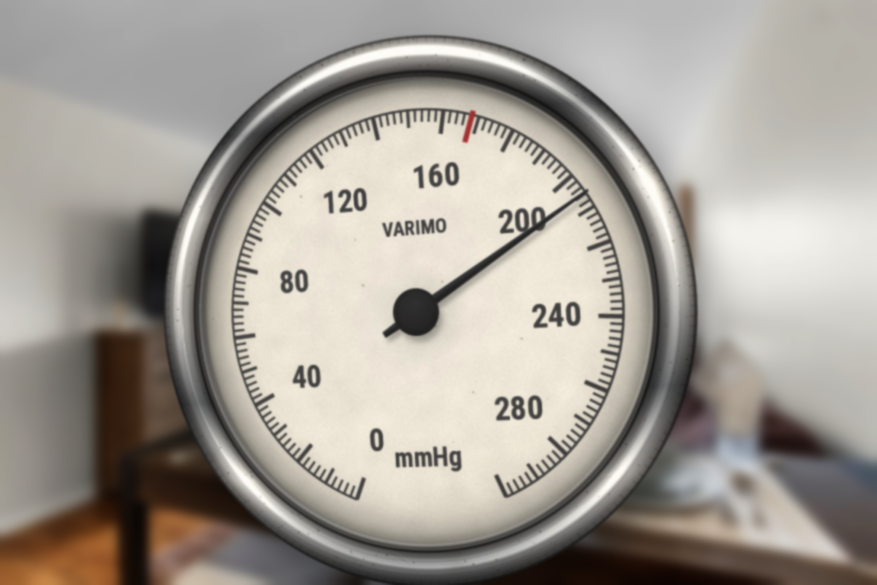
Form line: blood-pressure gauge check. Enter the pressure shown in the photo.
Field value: 206 mmHg
